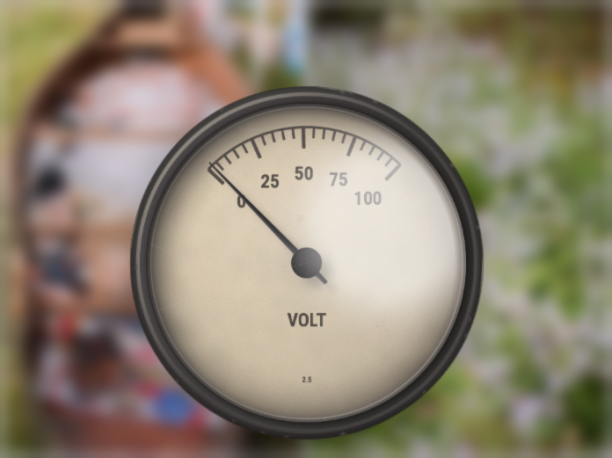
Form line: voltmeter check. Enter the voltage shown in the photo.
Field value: 2.5 V
